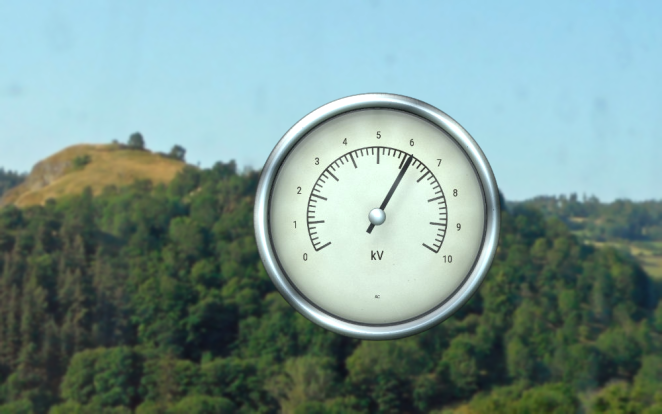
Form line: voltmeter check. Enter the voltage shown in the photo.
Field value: 6.2 kV
